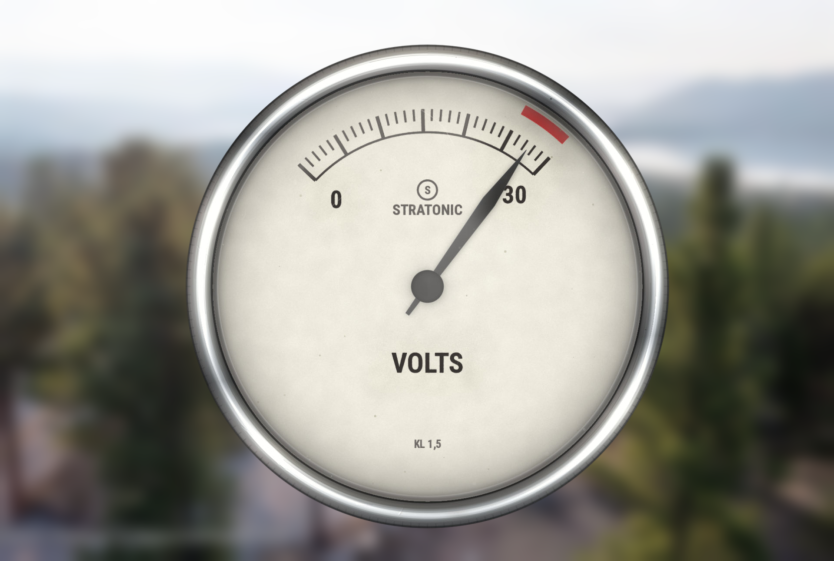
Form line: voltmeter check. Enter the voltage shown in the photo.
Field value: 27.5 V
